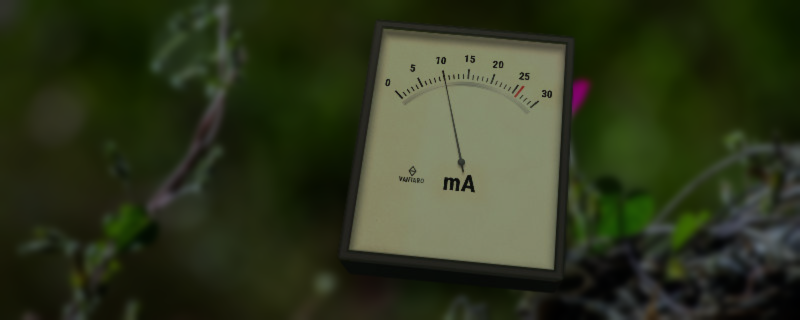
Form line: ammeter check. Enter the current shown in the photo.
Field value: 10 mA
